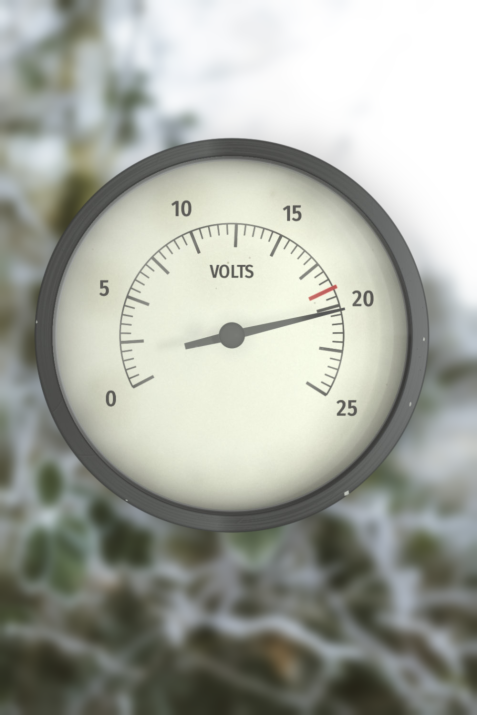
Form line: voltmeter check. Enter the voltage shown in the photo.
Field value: 20.25 V
